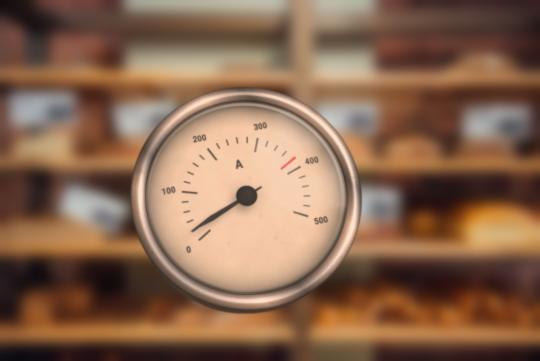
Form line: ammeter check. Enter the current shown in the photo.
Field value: 20 A
